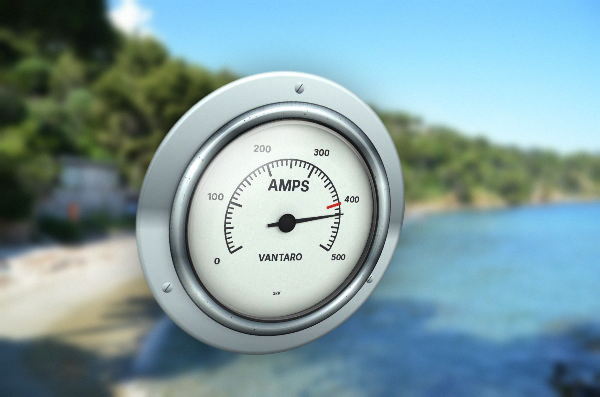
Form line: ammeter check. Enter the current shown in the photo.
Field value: 420 A
